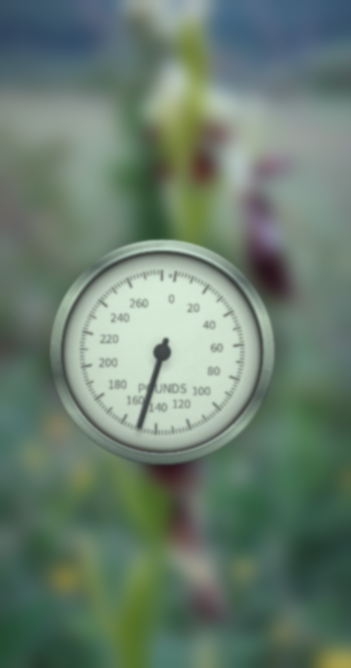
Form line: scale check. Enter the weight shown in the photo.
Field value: 150 lb
